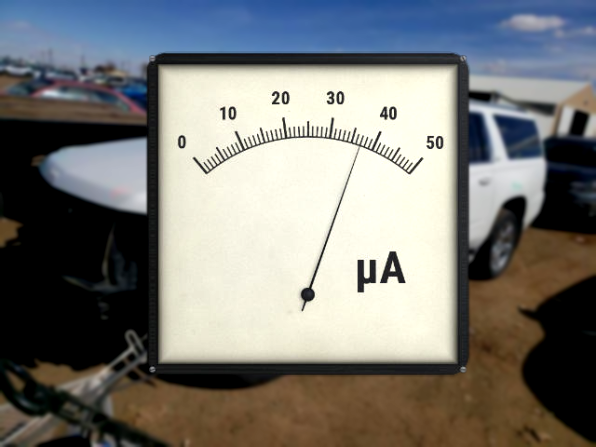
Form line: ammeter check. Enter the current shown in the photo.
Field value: 37 µA
